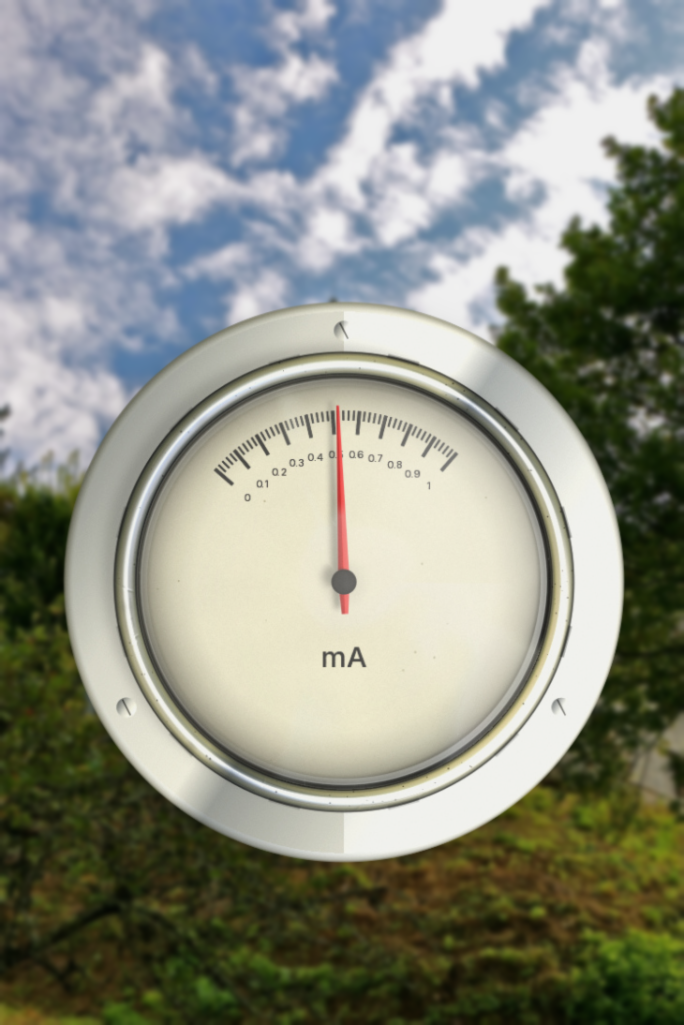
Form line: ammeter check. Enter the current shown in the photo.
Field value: 0.52 mA
